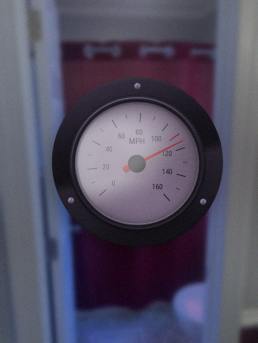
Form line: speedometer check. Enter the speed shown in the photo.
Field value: 115 mph
